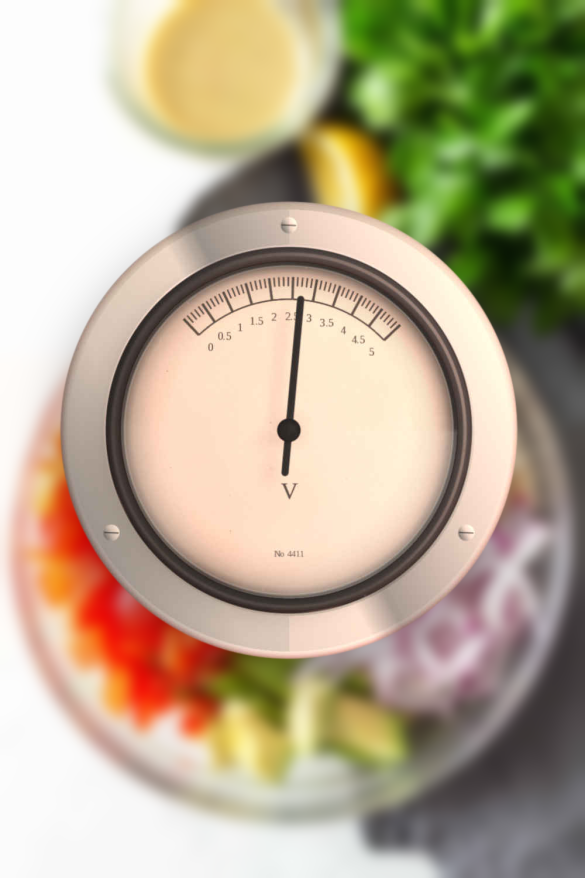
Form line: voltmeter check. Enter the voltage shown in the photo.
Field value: 2.7 V
